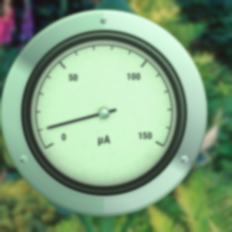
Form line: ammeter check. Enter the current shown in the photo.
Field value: 10 µA
